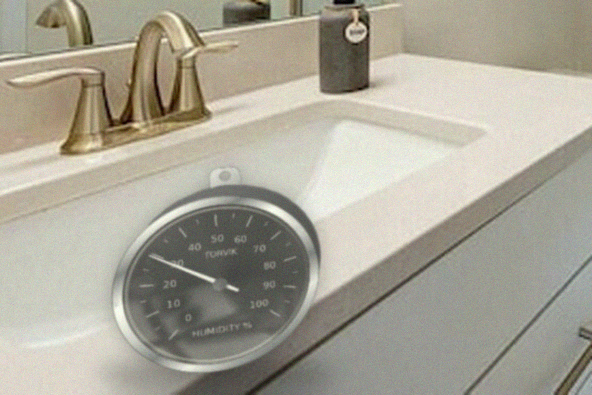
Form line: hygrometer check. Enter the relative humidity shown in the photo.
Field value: 30 %
